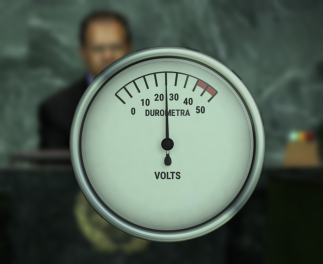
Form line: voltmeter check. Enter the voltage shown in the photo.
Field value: 25 V
